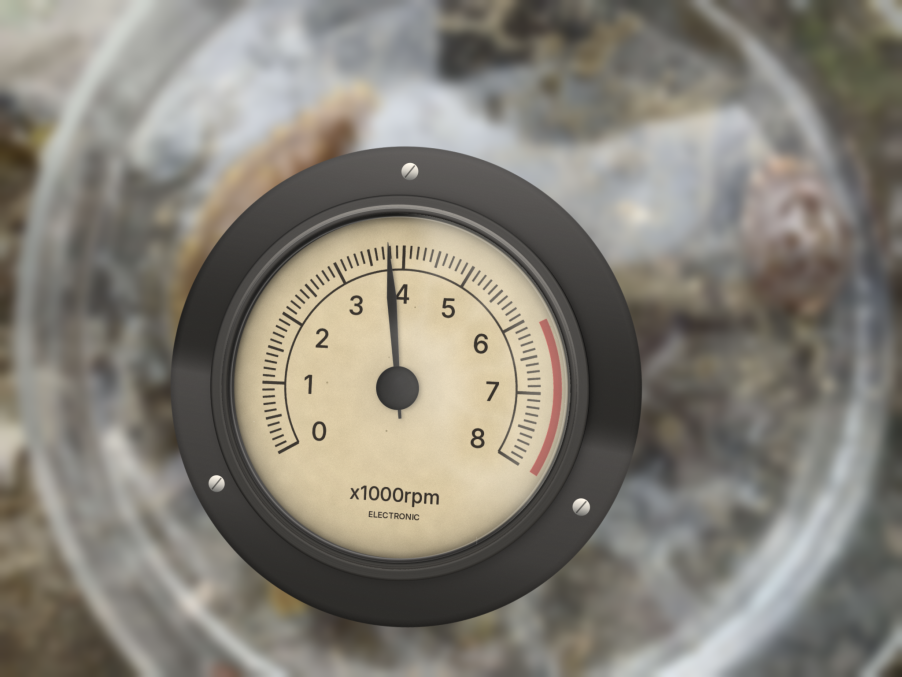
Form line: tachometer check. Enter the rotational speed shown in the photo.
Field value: 3800 rpm
